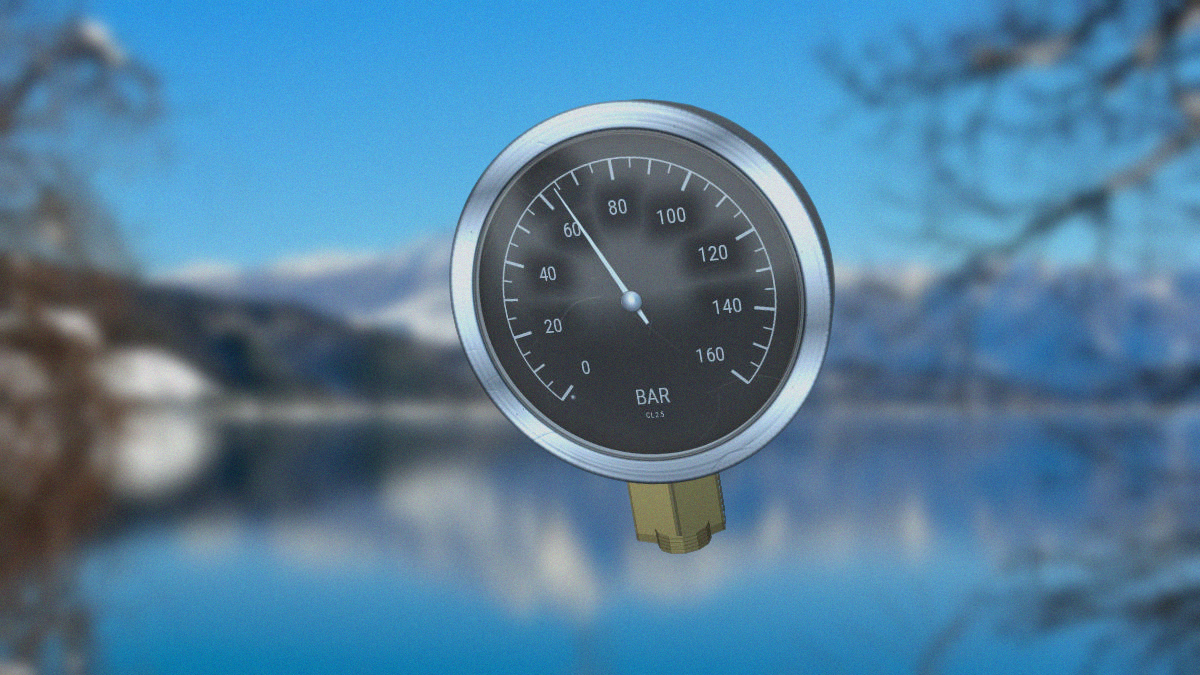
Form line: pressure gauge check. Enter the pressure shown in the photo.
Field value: 65 bar
